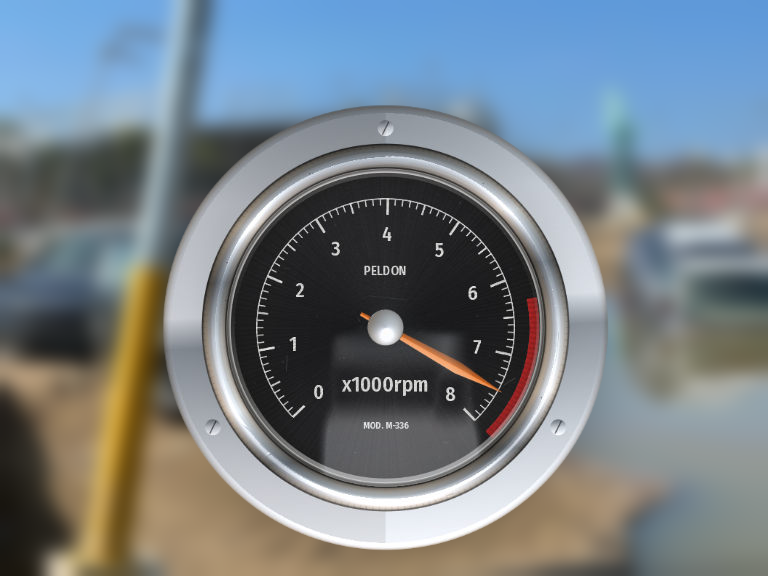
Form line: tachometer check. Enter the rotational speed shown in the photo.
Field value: 7500 rpm
